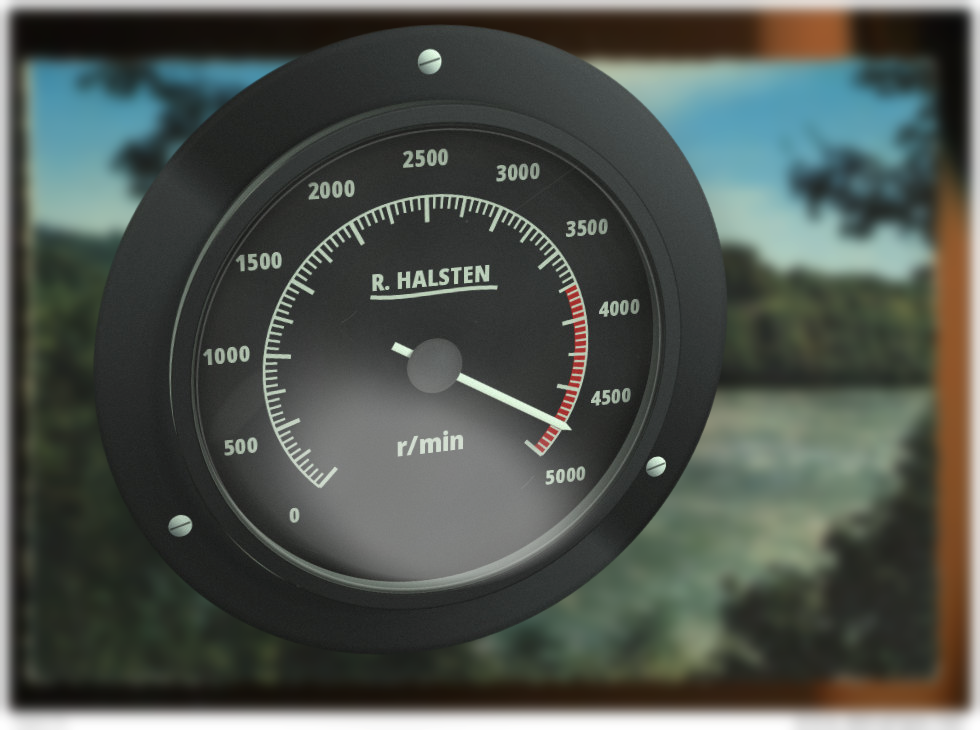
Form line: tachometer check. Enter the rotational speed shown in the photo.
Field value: 4750 rpm
